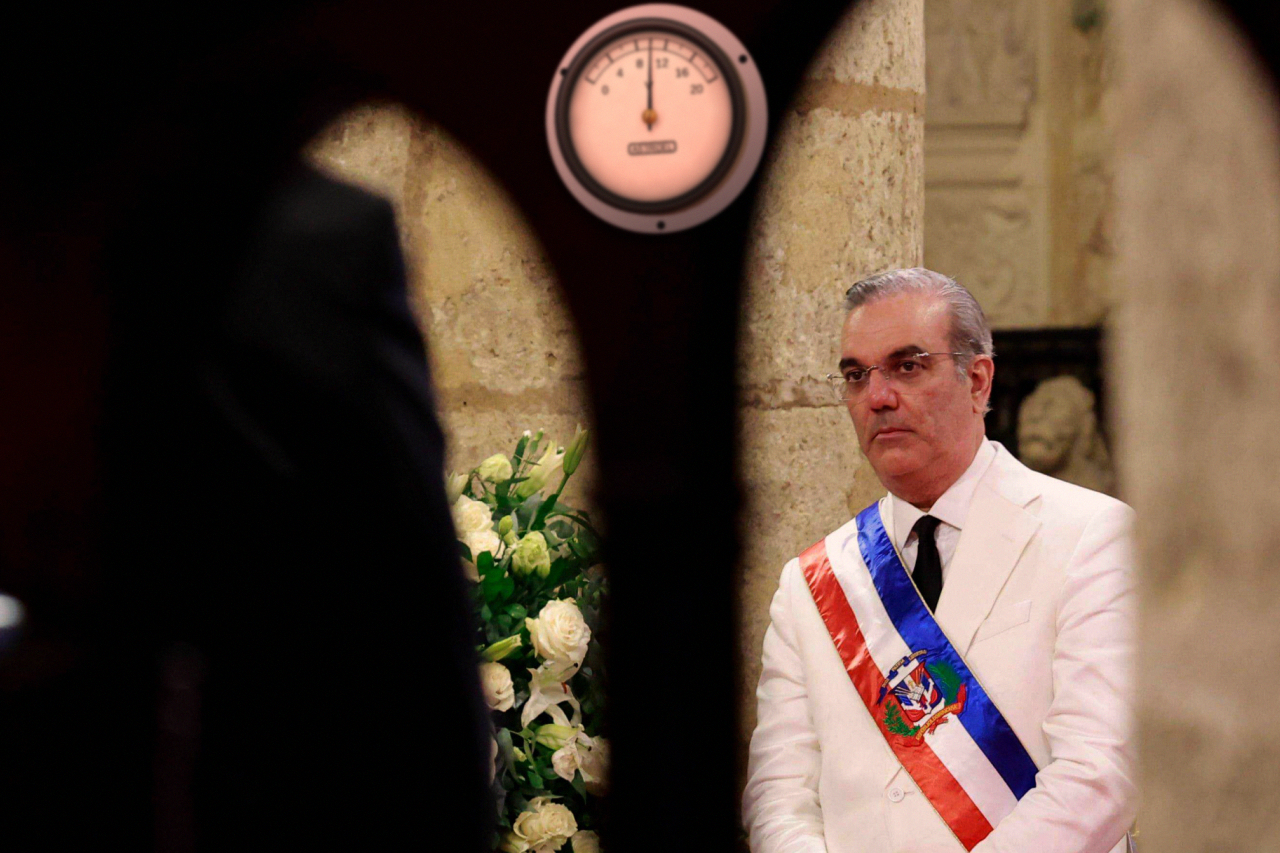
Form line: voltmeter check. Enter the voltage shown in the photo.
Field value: 10 V
